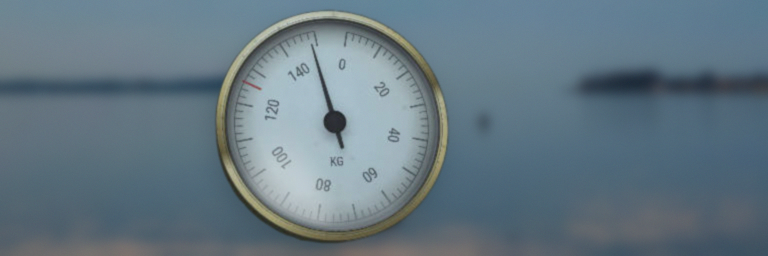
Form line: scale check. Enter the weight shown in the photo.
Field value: 148 kg
